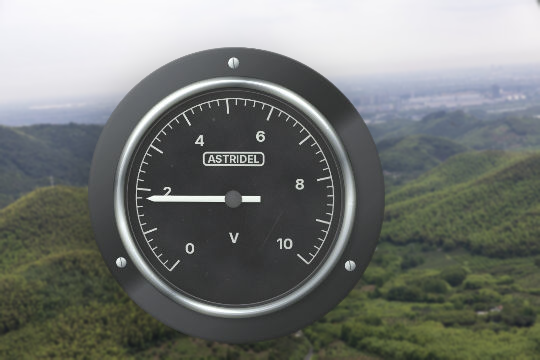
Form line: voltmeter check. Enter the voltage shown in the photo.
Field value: 1.8 V
